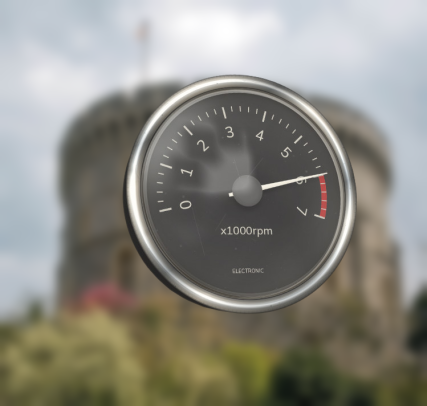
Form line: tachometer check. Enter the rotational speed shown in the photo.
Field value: 6000 rpm
